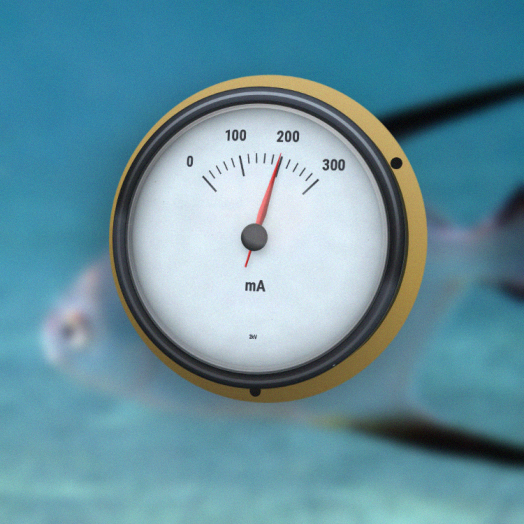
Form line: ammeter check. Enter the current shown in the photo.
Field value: 200 mA
